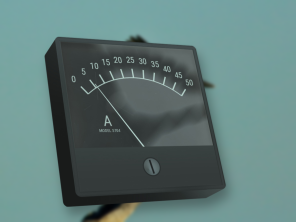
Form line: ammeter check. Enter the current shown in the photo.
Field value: 5 A
